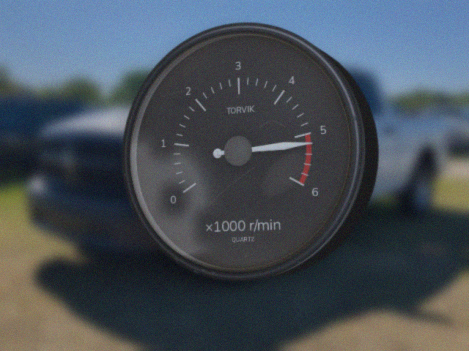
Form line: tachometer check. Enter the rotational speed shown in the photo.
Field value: 5200 rpm
